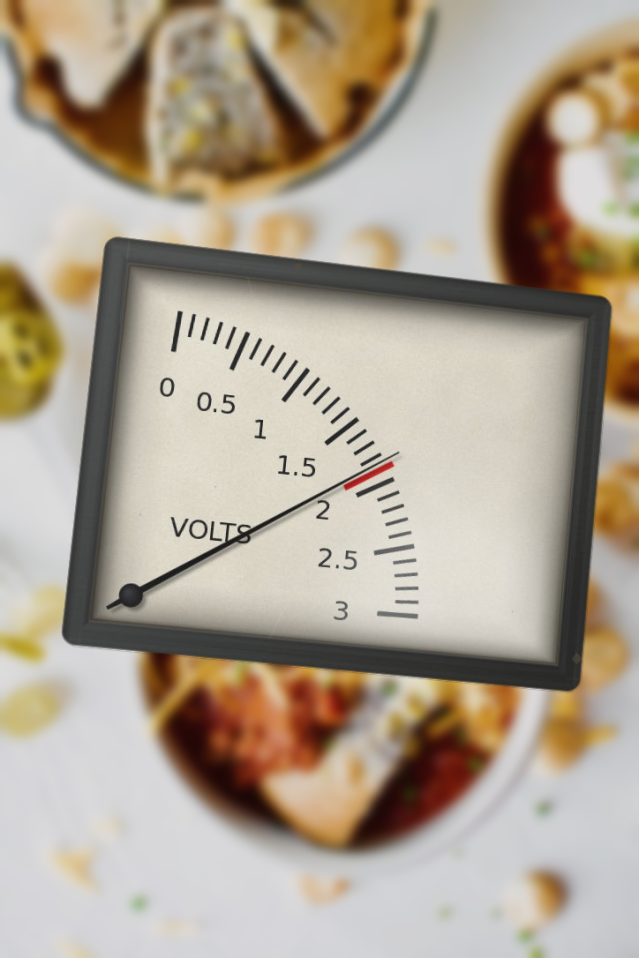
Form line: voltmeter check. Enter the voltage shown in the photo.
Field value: 1.85 V
